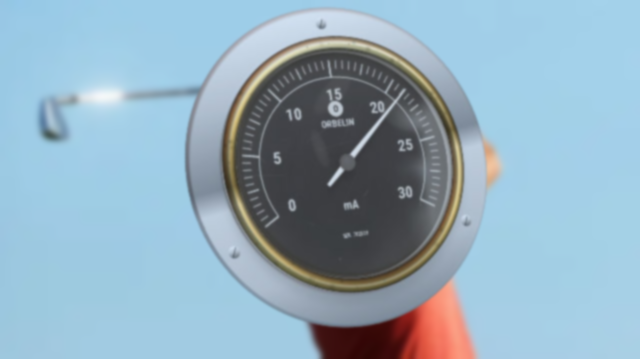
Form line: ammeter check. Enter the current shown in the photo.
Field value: 21 mA
